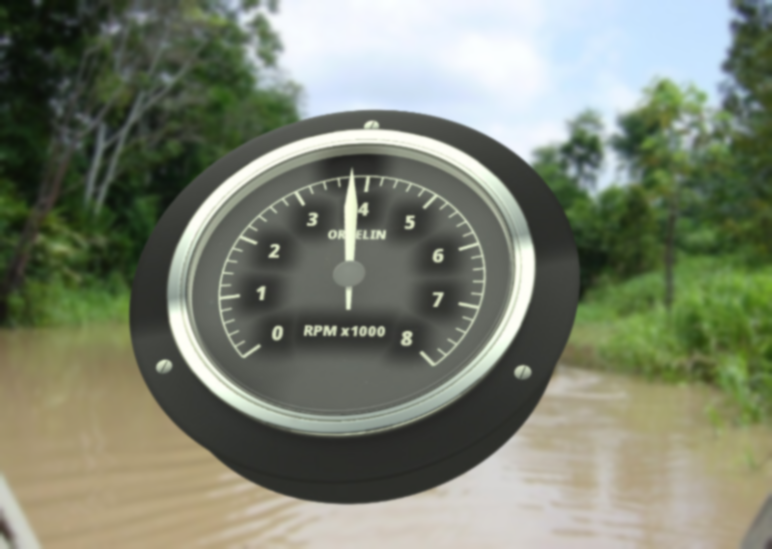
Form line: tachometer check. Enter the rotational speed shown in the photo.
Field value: 3800 rpm
